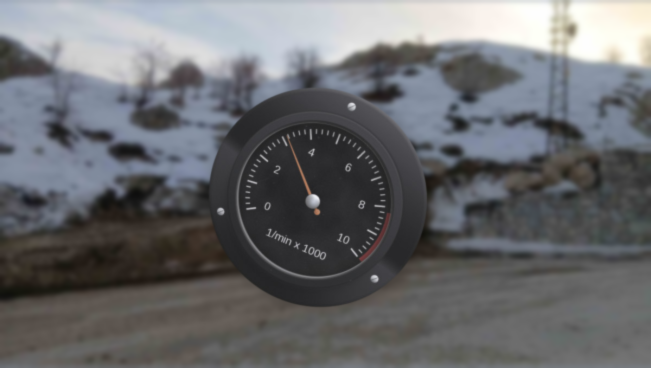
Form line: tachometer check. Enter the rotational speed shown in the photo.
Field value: 3200 rpm
